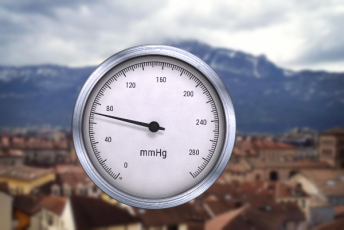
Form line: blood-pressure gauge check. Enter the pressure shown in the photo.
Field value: 70 mmHg
